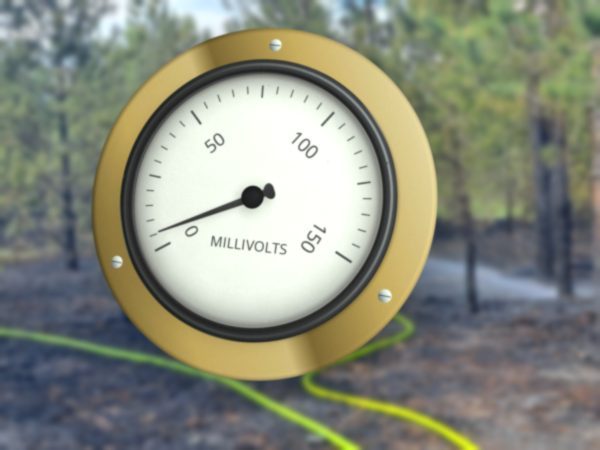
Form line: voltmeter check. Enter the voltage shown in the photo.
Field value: 5 mV
